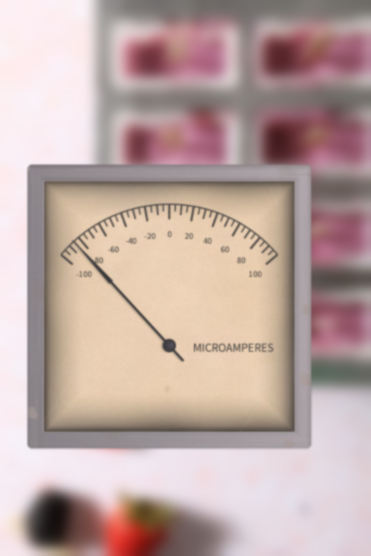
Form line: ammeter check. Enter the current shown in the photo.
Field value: -85 µA
